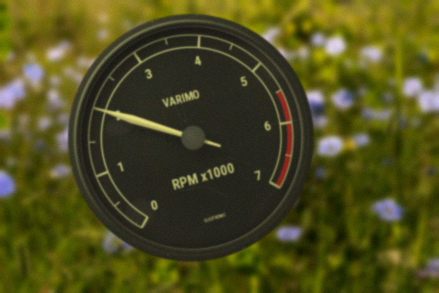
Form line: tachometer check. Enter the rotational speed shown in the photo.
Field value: 2000 rpm
